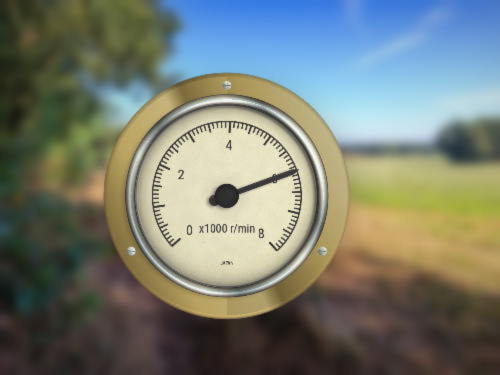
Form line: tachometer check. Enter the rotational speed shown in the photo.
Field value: 6000 rpm
